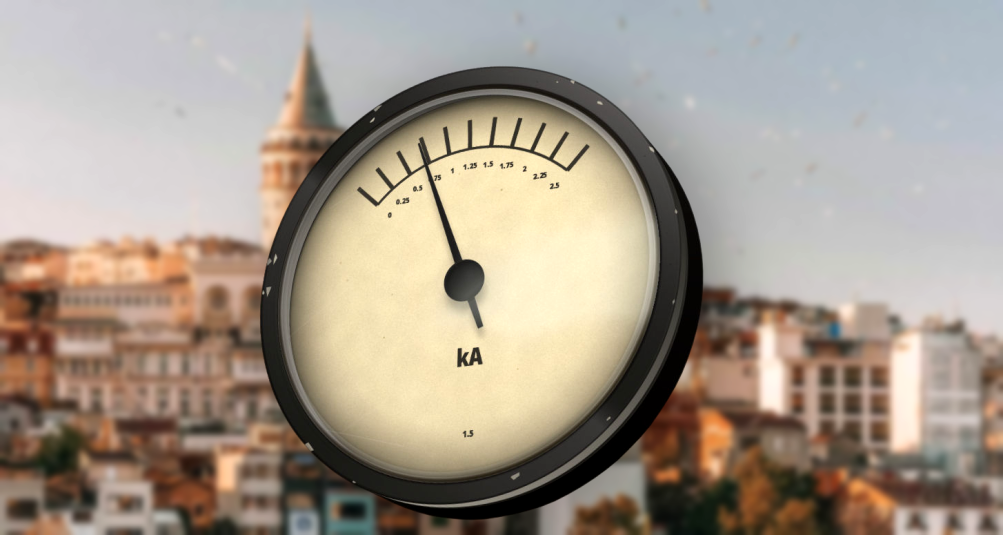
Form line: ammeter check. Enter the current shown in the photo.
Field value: 0.75 kA
